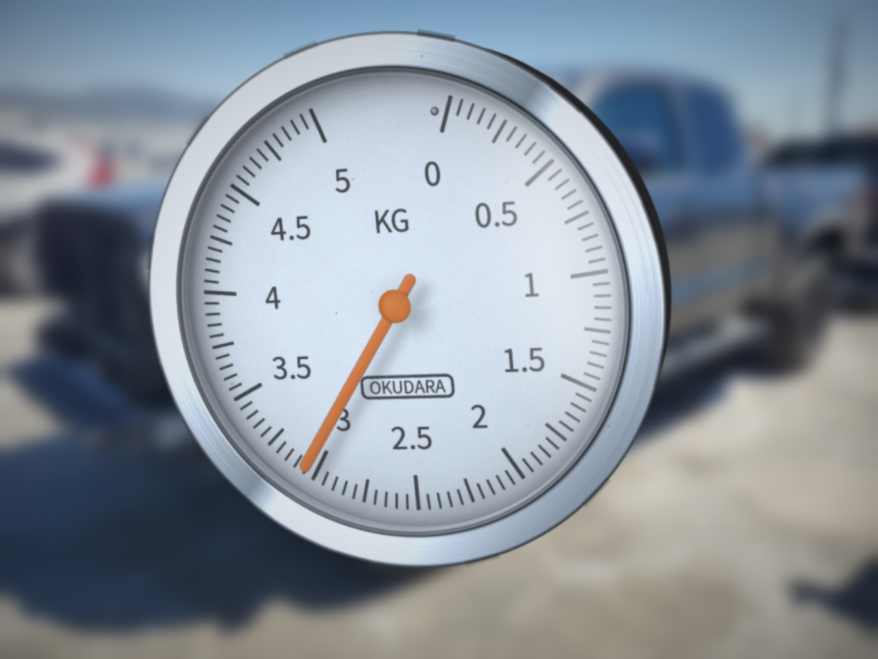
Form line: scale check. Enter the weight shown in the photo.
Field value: 3.05 kg
